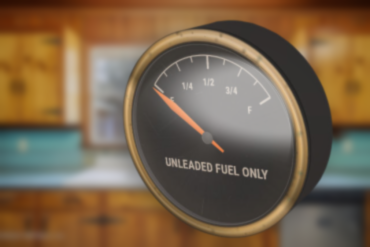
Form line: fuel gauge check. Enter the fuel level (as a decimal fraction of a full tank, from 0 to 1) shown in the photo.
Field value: 0
